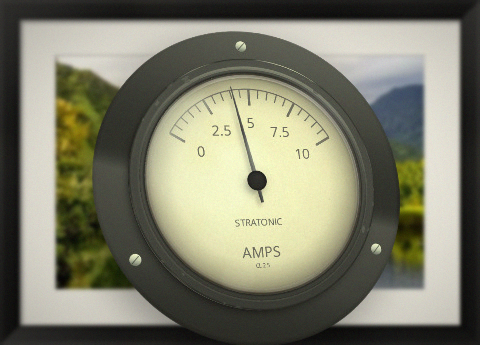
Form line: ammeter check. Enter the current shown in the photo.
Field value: 4 A
